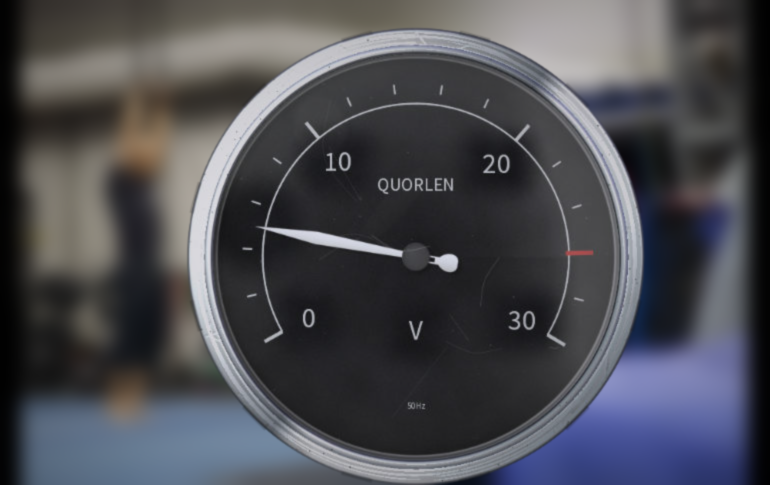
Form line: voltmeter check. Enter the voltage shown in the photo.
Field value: 5 V
